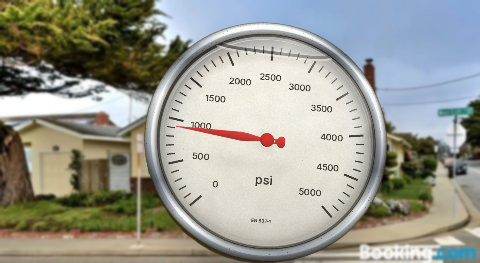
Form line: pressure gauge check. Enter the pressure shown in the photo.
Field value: 900 psi
